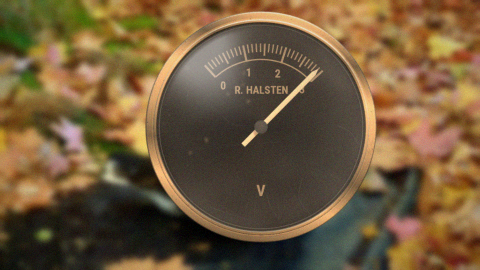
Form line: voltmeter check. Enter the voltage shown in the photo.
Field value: 2.9 V
